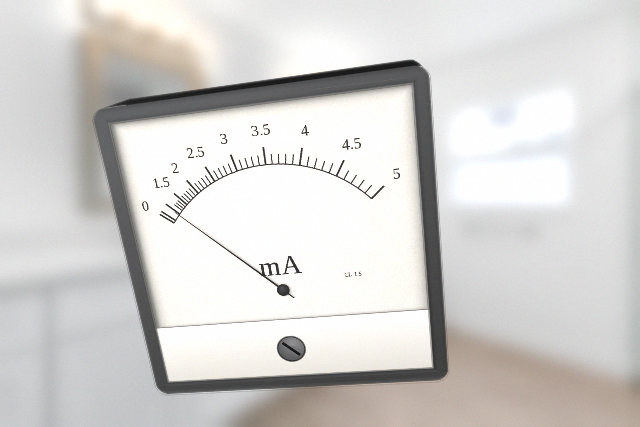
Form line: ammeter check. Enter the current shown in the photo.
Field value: 1 mA
